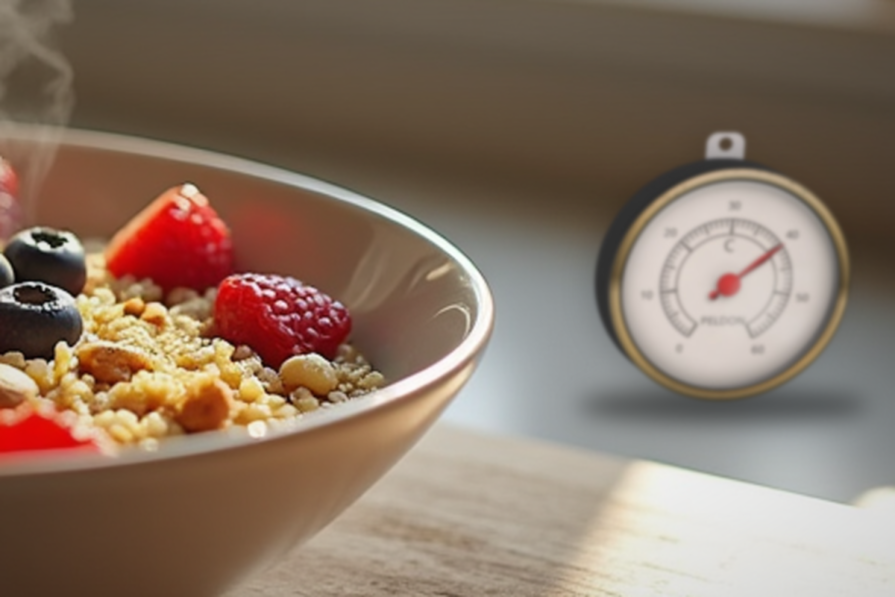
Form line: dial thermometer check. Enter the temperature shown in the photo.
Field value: 40 °C
